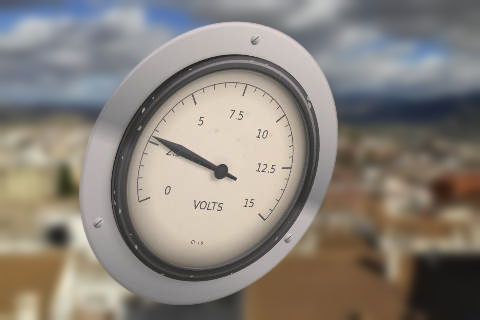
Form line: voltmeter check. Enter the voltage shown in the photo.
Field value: 2.75 V
